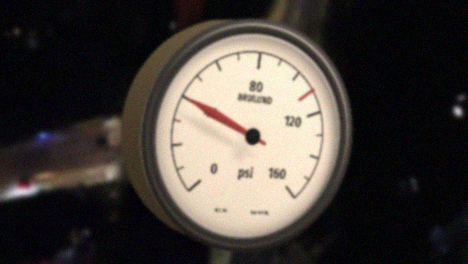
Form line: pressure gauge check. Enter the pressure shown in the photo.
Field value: 40 psi
